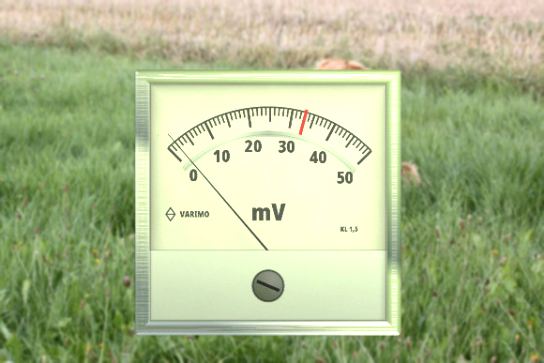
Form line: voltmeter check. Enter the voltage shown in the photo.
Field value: 2 mV
